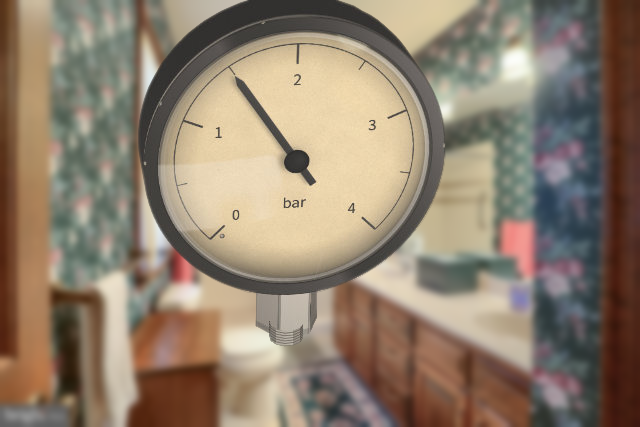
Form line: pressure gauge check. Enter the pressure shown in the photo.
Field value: 1.5 bar
